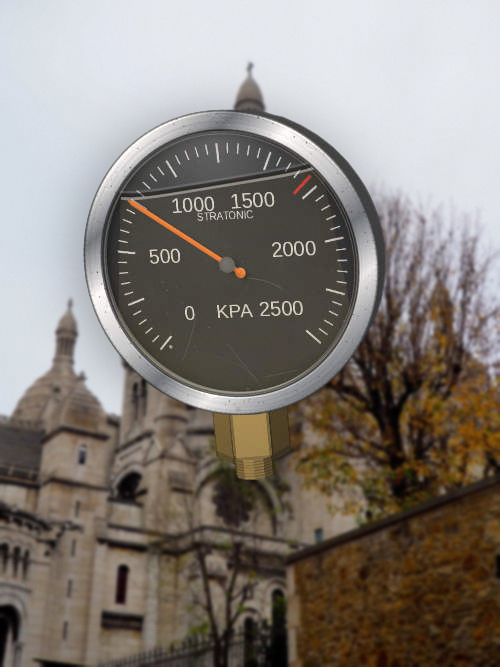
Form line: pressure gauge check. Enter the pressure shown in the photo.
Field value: 750 kPa
